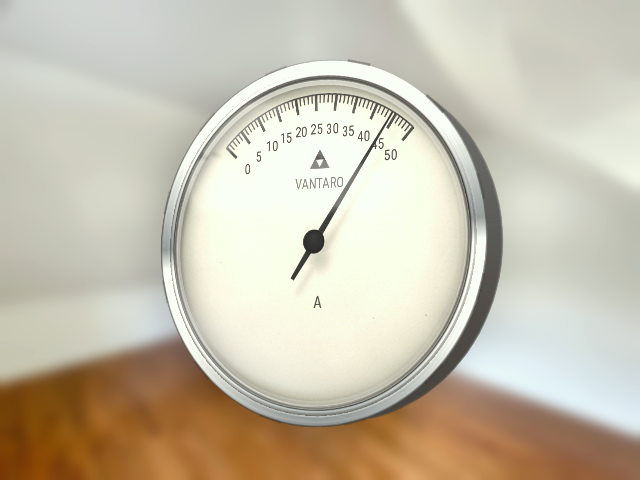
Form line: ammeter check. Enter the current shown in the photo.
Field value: 45 A
